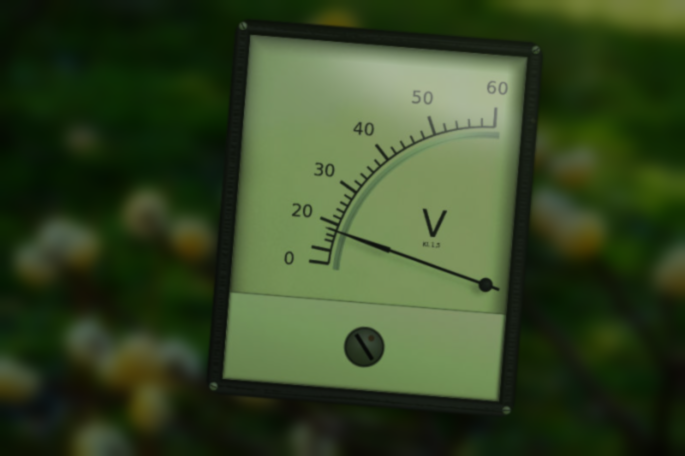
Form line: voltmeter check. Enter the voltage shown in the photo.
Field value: 18 V
